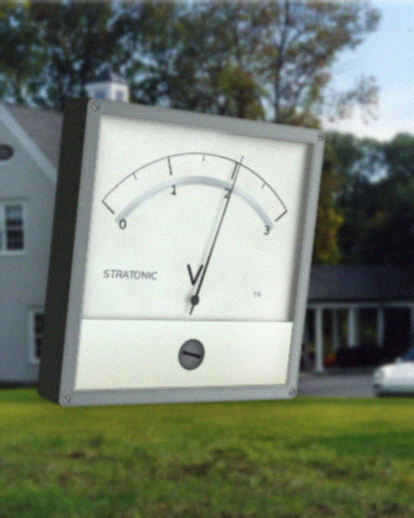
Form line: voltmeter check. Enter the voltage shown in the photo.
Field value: 2 V
